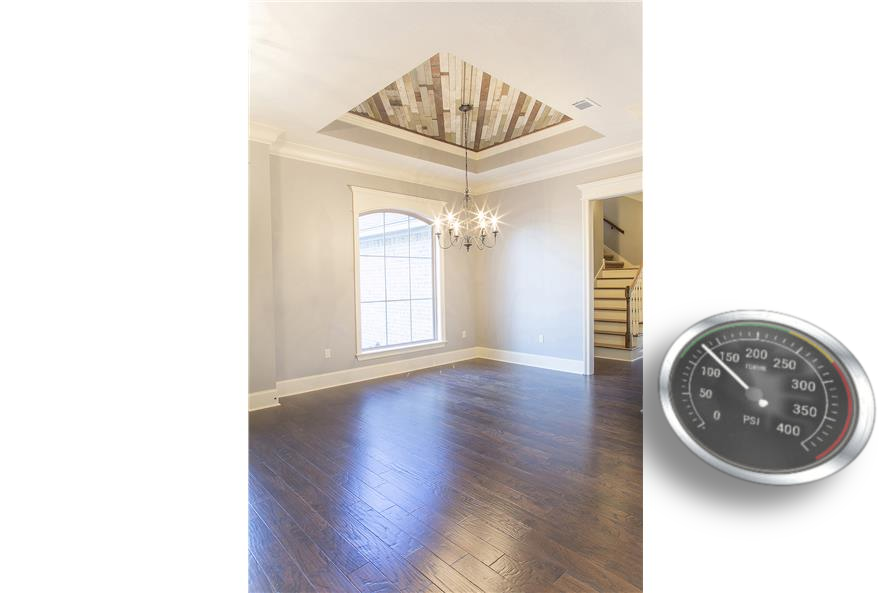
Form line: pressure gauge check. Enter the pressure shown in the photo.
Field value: 130 psi
